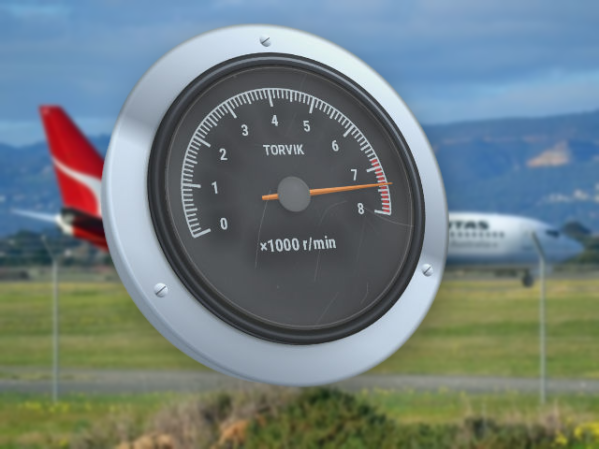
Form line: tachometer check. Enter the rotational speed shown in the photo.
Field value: 7400 rpm
